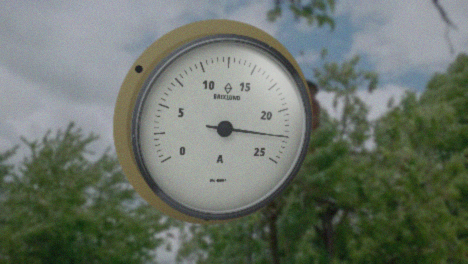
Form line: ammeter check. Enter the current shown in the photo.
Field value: 22.5 A
